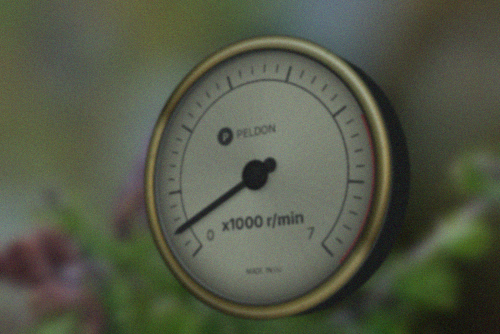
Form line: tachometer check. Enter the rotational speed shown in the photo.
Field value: 400 rpm
